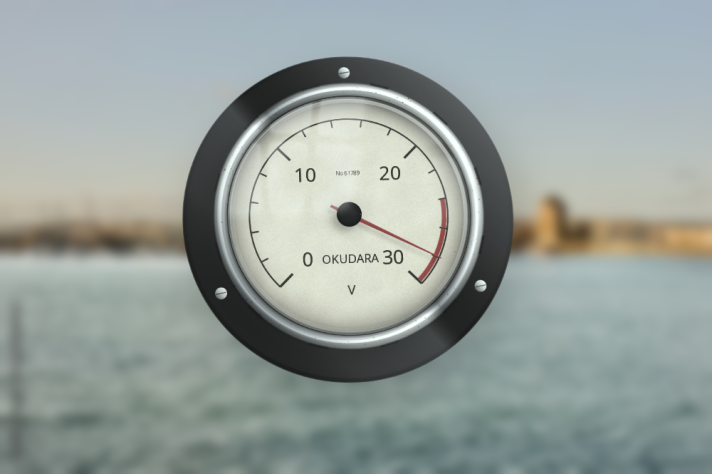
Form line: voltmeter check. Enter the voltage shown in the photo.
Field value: 28 V
